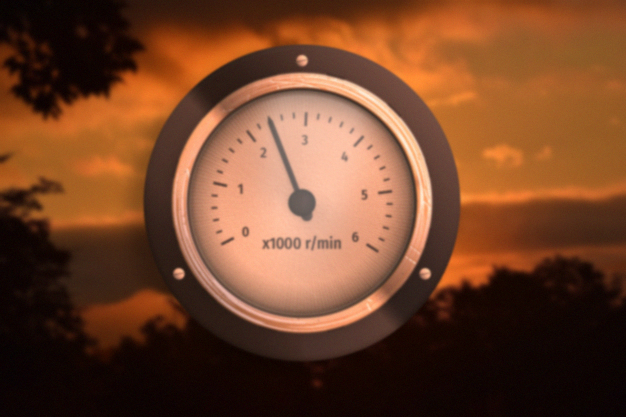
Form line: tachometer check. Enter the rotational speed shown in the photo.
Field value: 2400 rpm
